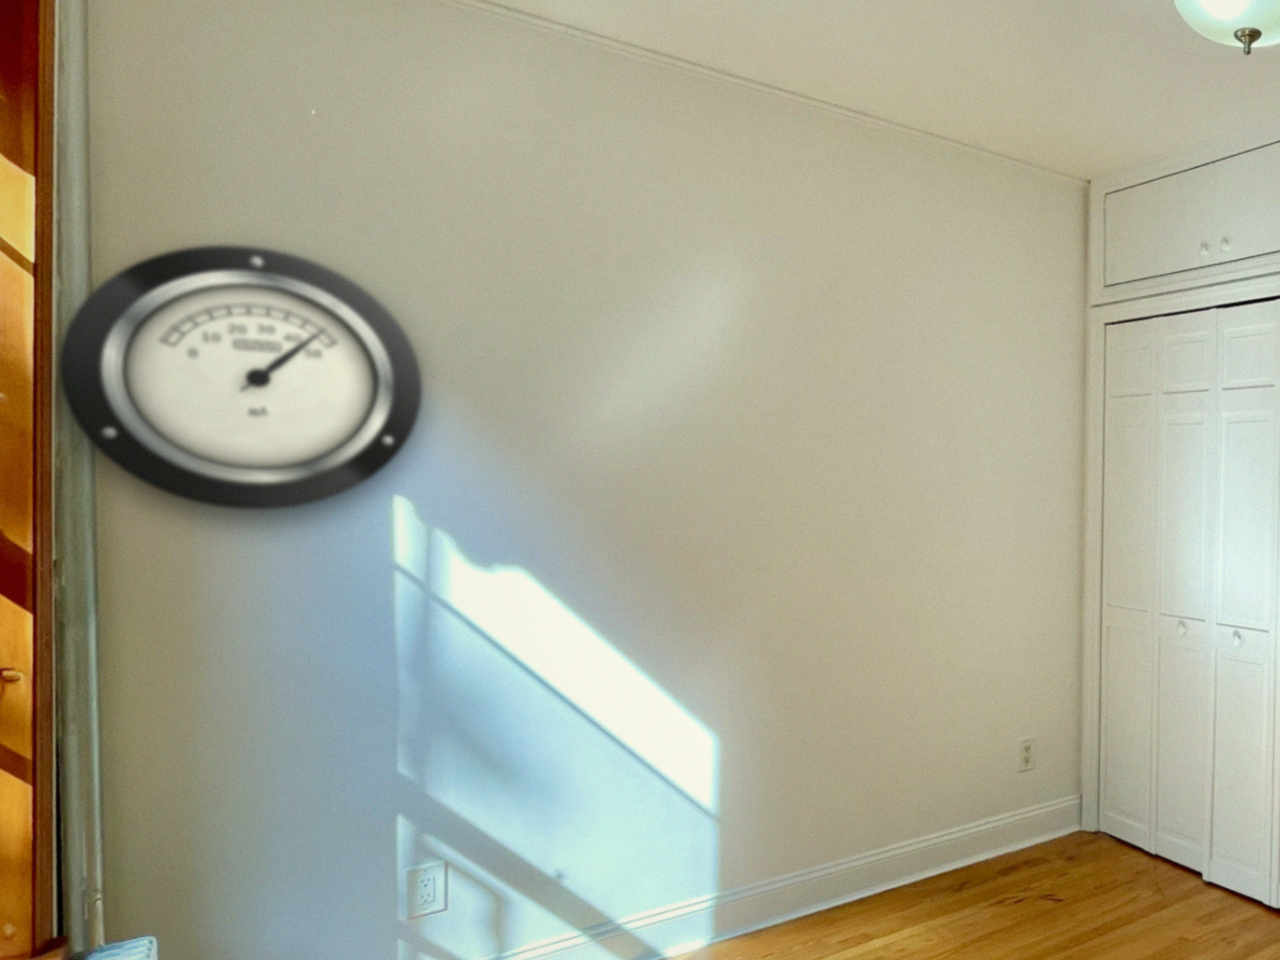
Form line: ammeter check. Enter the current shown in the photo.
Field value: 45 mA
